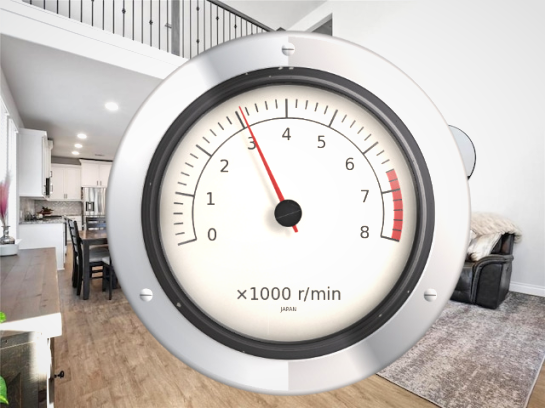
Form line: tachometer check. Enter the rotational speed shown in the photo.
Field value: 3100 rpm
